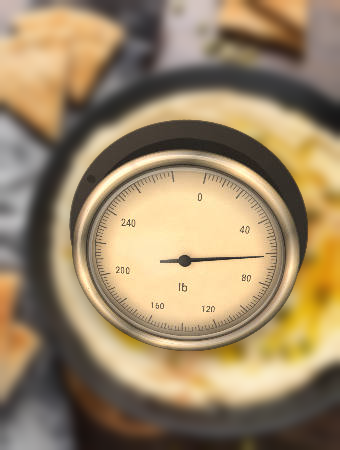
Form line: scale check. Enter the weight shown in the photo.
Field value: 60 lb
